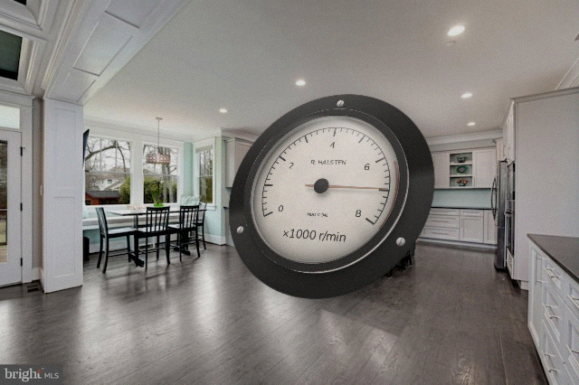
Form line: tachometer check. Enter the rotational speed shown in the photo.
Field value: 7000 rpm
